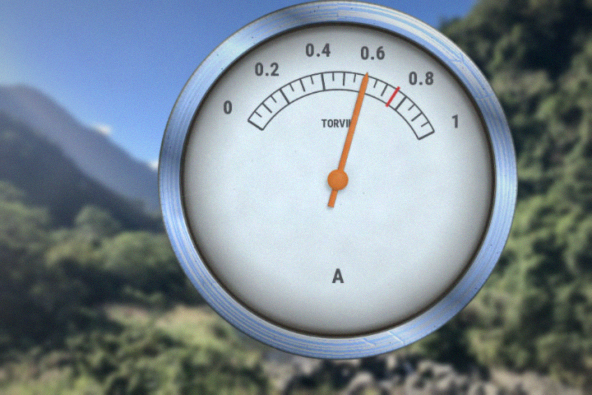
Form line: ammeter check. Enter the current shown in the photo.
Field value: 0.6 A
